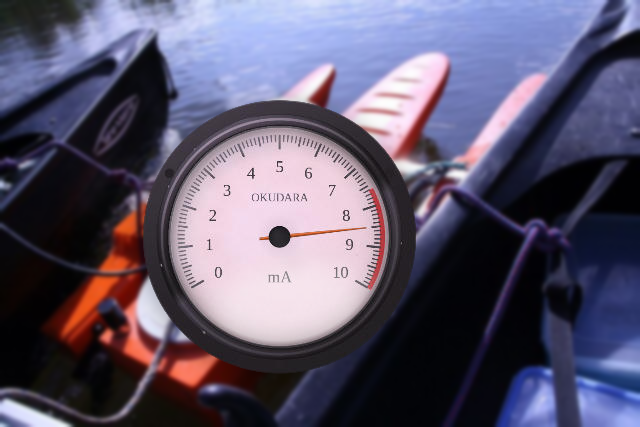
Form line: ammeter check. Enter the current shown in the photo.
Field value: 8.5 mA
